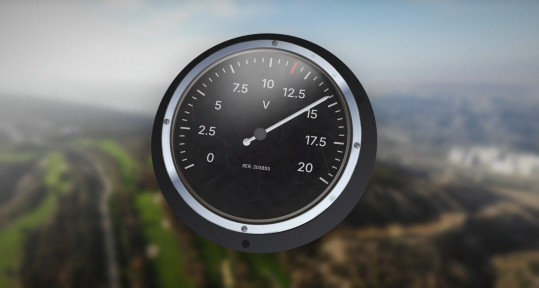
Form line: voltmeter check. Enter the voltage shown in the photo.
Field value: 14.5 V
